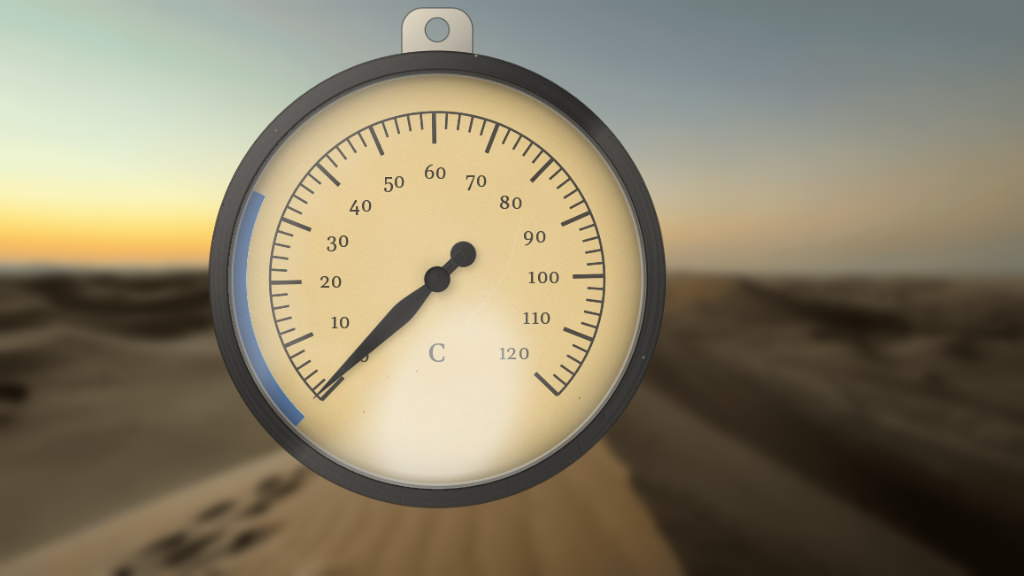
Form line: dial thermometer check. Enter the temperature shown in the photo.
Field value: 1 °C
